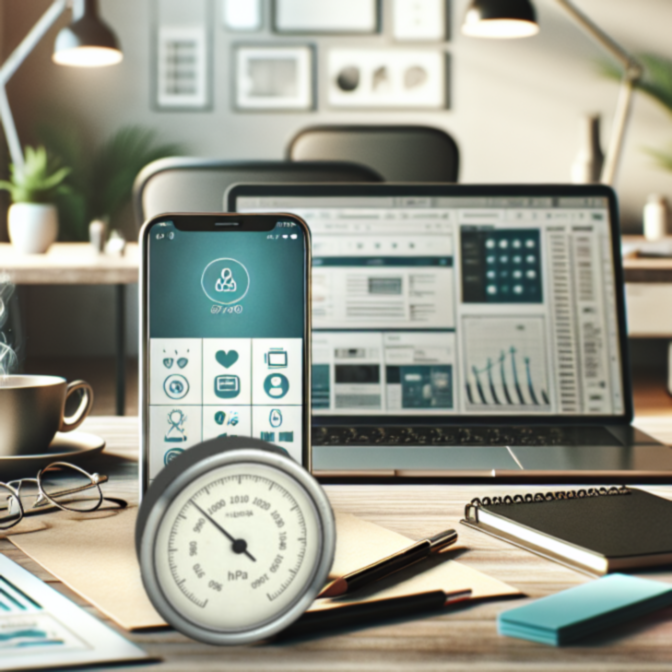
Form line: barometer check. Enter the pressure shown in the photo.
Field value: 995 hPa
